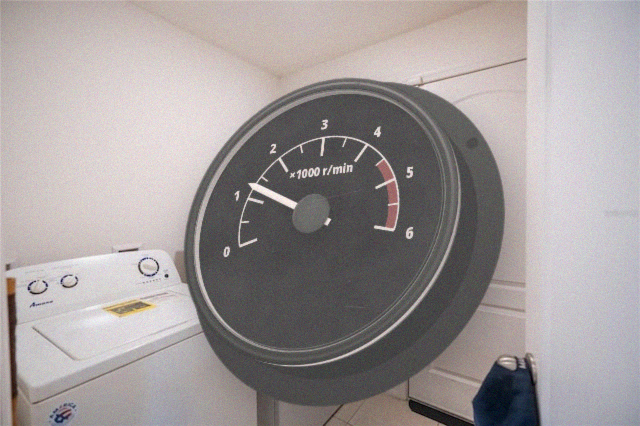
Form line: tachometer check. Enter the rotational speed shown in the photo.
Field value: 1250 rpm
